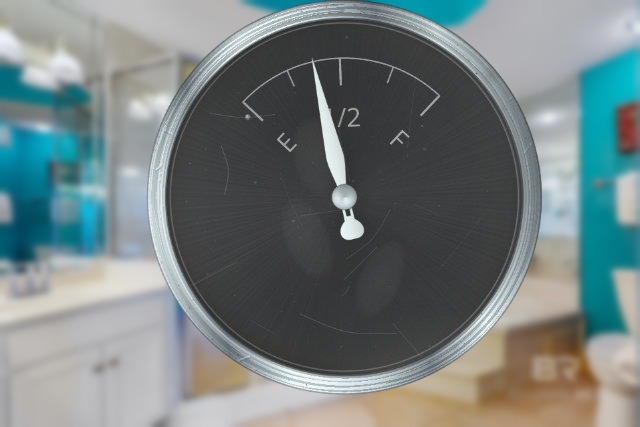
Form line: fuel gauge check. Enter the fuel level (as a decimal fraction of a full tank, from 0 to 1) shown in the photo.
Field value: 0.375
